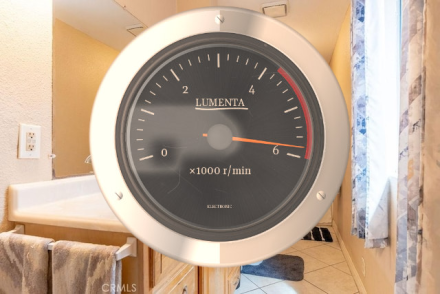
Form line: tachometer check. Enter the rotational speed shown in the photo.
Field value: 5800 rpm
